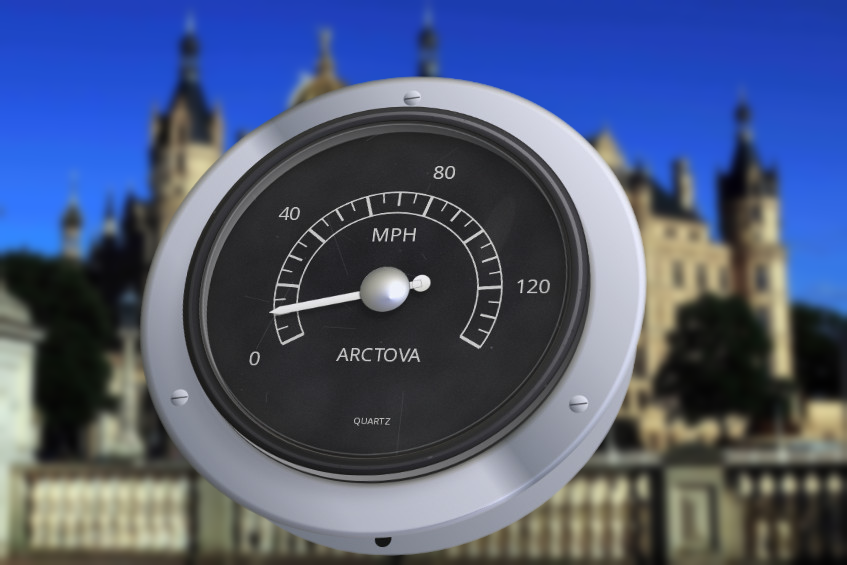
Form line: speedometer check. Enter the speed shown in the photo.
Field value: 10 mph
